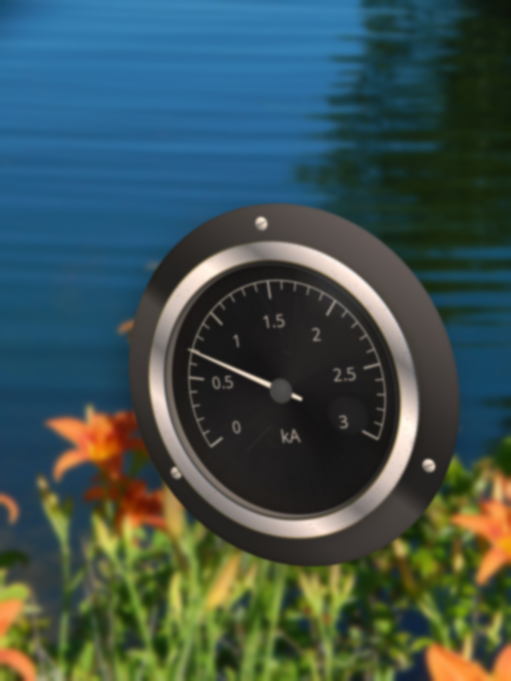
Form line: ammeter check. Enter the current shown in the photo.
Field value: 0.7 kA
